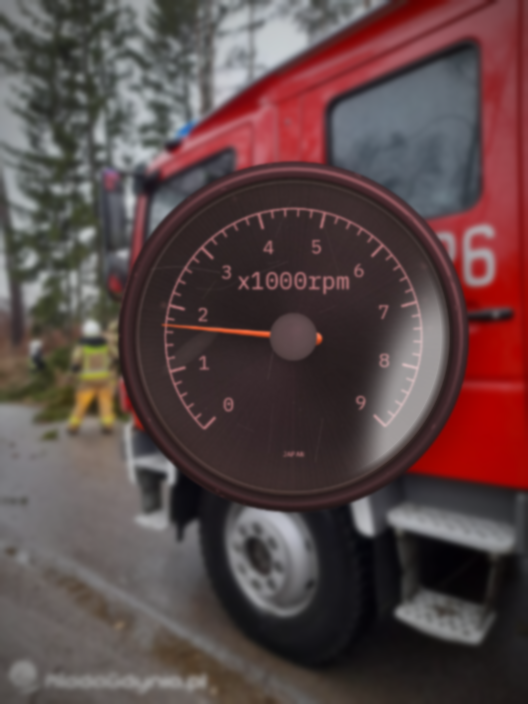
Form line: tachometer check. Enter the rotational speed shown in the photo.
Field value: 1700 rpm
